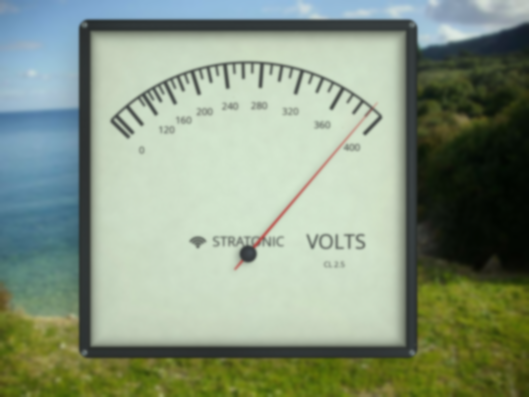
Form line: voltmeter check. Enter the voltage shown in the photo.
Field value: 390 V
